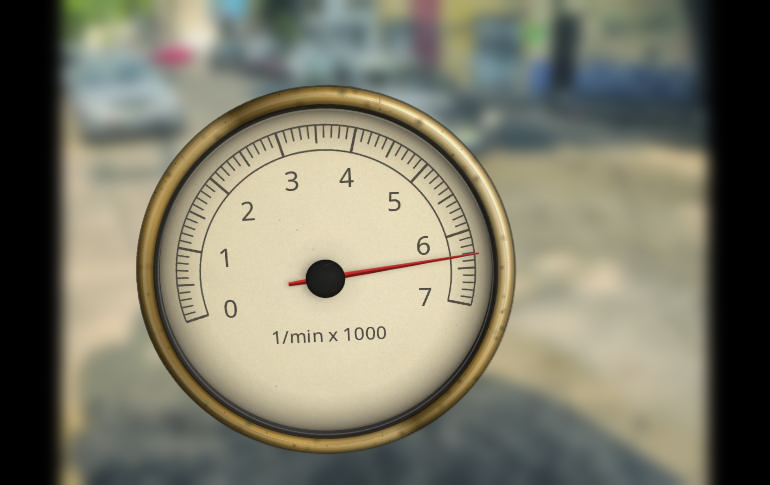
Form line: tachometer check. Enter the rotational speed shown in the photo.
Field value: 6300 rpm
